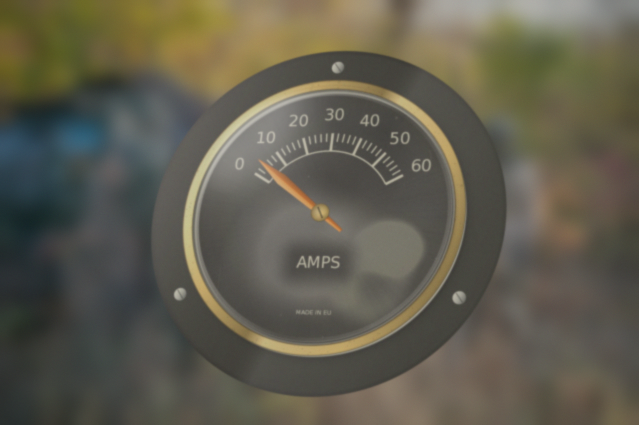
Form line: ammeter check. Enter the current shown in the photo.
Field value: 4 A
